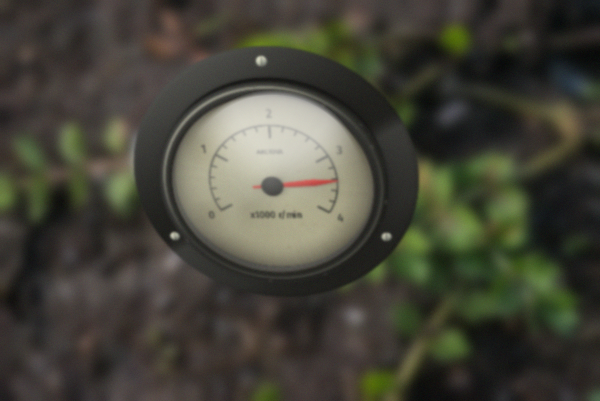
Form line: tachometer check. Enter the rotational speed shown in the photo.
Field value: 3400 rpm
